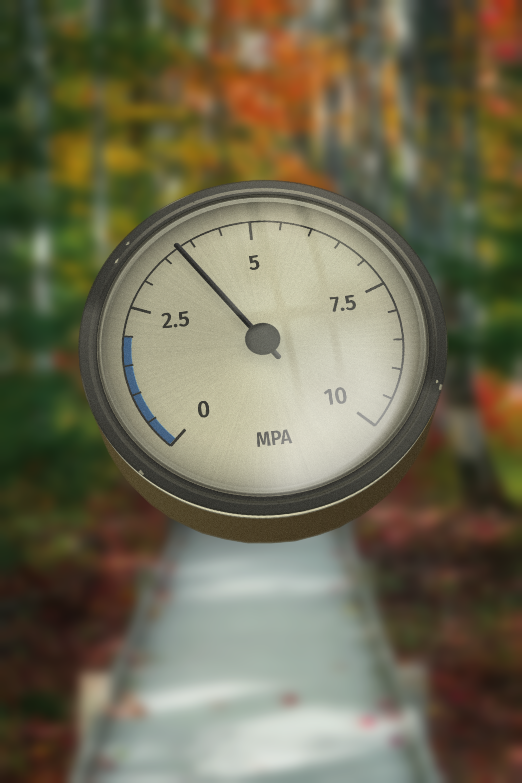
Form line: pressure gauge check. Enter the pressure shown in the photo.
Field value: 3.75 MPa
